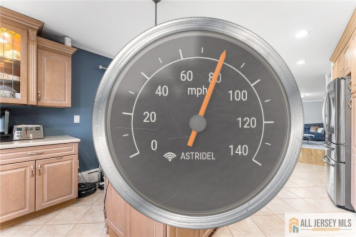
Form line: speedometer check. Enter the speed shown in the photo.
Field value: 80 mph
